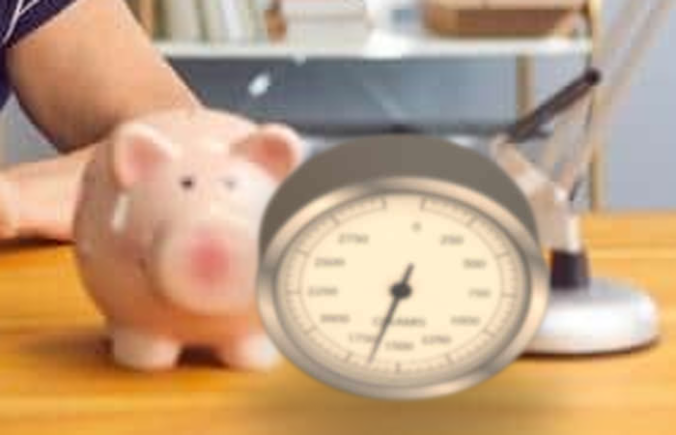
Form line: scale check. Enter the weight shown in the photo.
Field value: 1650 g
